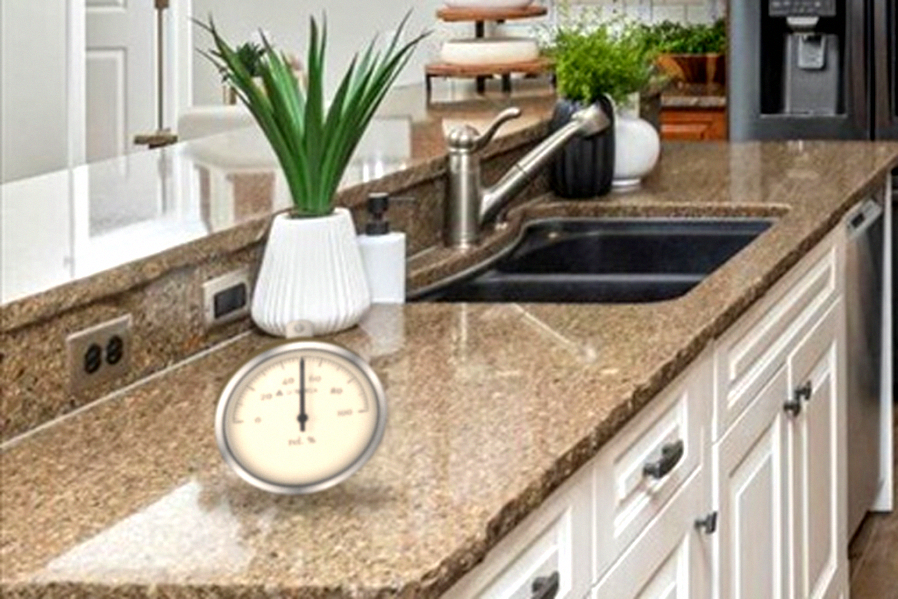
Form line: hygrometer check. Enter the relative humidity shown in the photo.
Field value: 50 %
